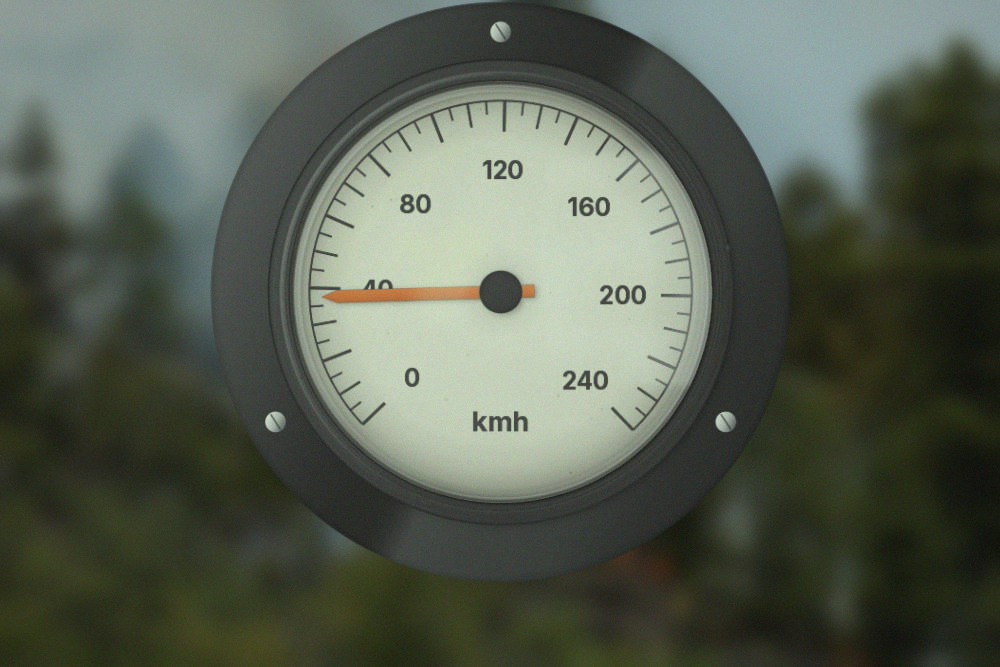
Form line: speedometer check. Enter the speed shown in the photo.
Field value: 37.5 km/h
